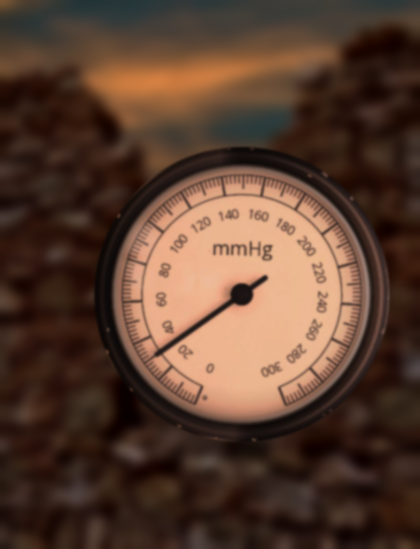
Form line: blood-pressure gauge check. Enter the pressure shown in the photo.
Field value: 30 mmHg
